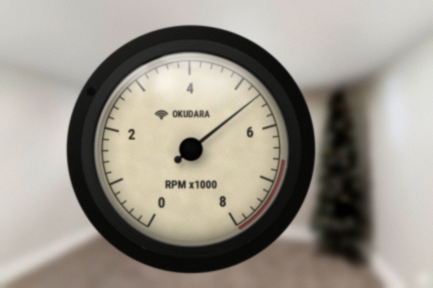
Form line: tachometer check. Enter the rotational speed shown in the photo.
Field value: 5400 rpm
